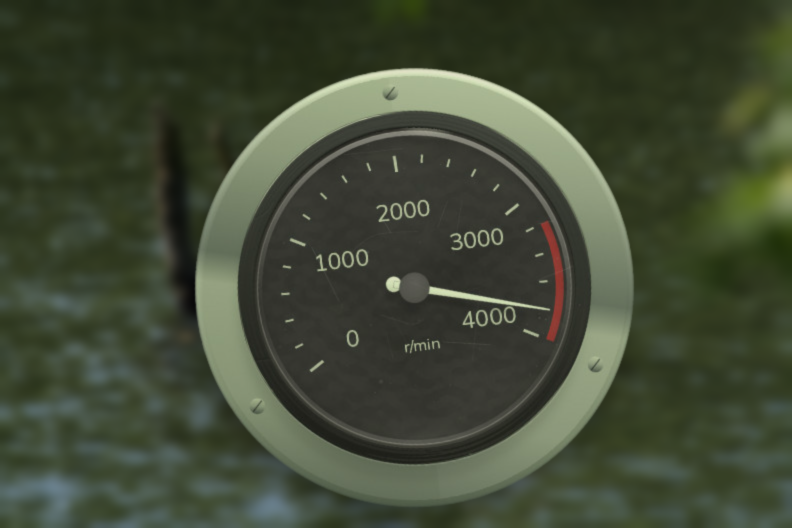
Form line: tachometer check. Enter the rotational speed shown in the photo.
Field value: 3800 rpm
